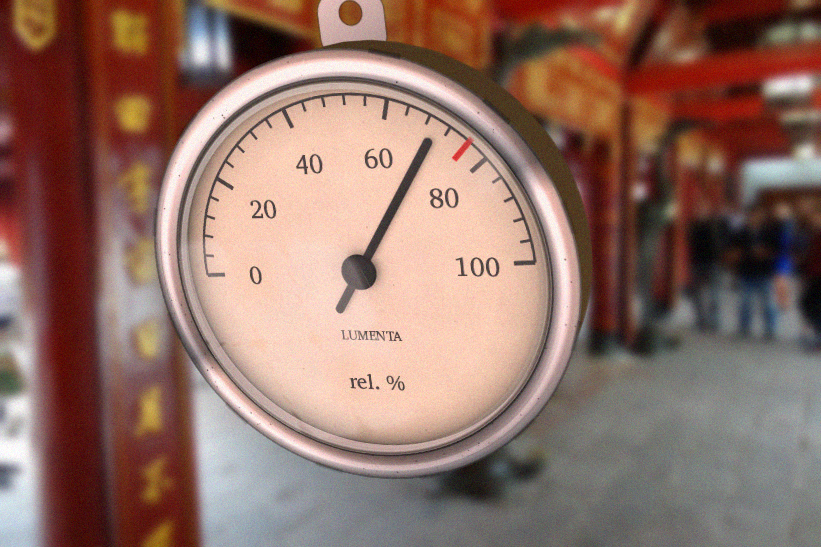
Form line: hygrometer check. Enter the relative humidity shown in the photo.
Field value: 70 %
